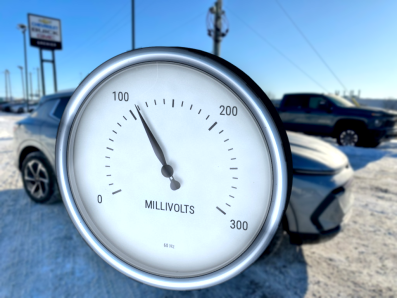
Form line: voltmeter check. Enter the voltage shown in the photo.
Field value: 110 mV
